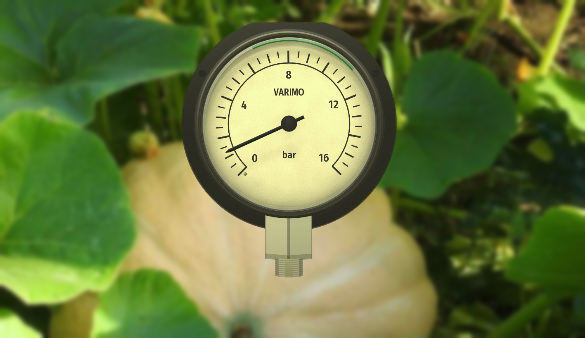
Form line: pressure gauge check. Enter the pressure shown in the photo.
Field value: 1.25 bar
